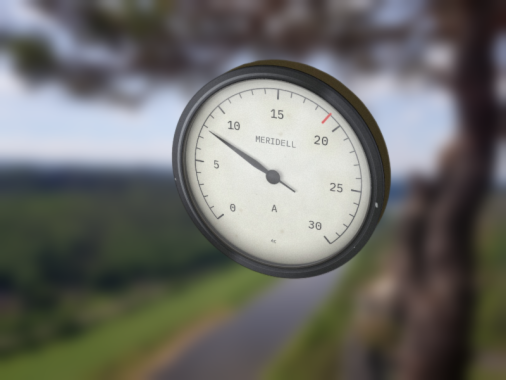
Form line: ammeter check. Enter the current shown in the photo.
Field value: 8 A
